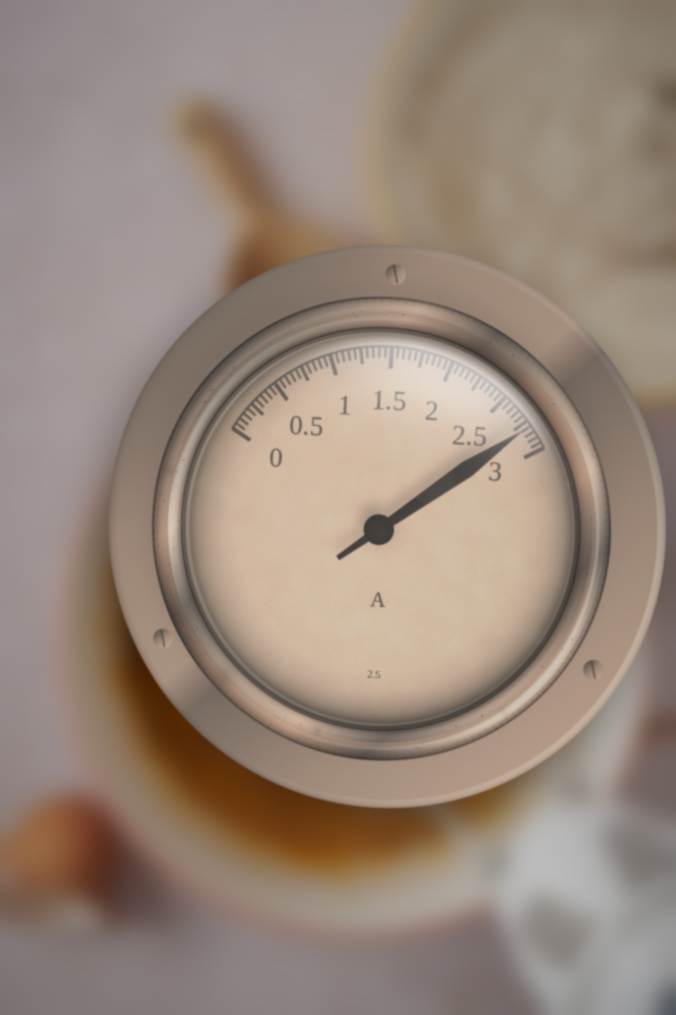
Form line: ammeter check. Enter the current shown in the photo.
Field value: 2.8 A
